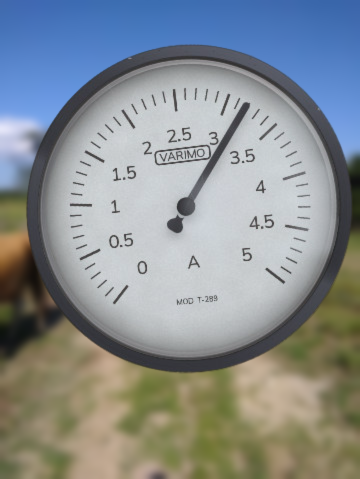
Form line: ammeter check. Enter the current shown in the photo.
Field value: 3.2 A
